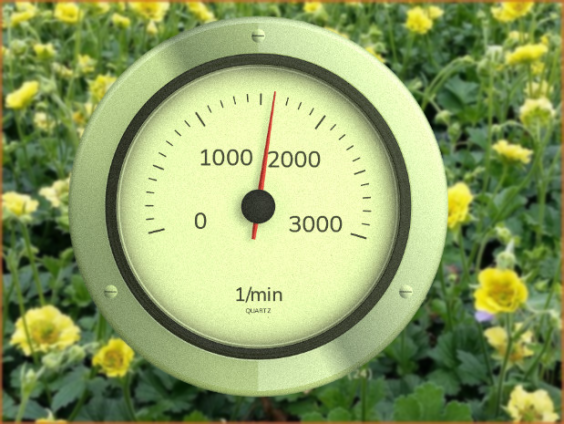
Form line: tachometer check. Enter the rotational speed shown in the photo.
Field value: 1600 rpm
